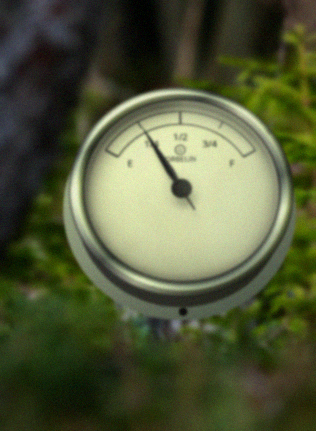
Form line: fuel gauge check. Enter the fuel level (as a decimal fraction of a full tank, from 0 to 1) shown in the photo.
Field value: 0.25
